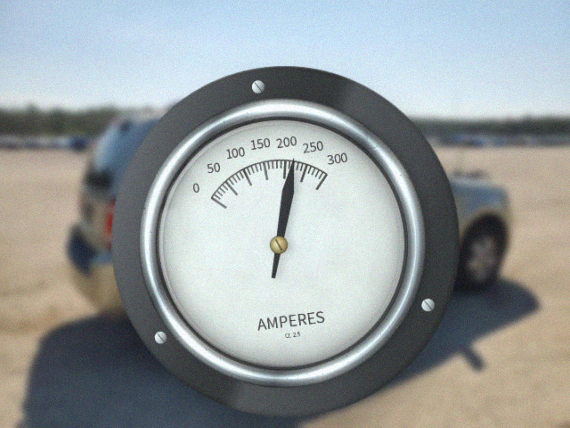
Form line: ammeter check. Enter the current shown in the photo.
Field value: 220 A
